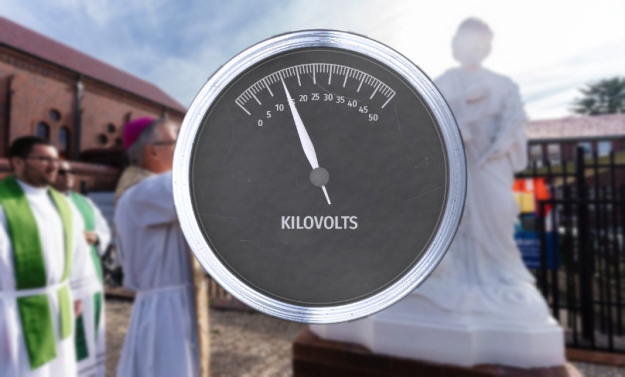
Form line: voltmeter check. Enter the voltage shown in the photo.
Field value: 15 kV
